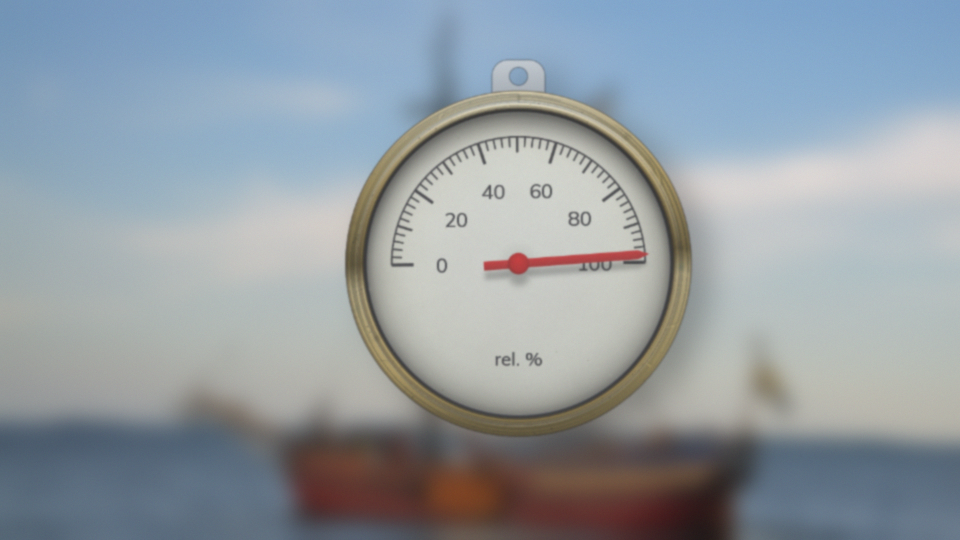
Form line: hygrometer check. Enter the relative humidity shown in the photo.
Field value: 98 %
